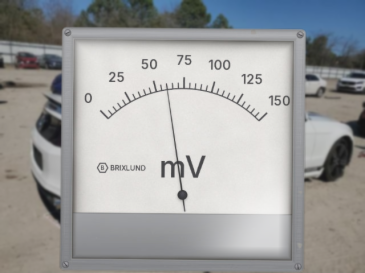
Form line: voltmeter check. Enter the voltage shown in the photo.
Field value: 60 mV
